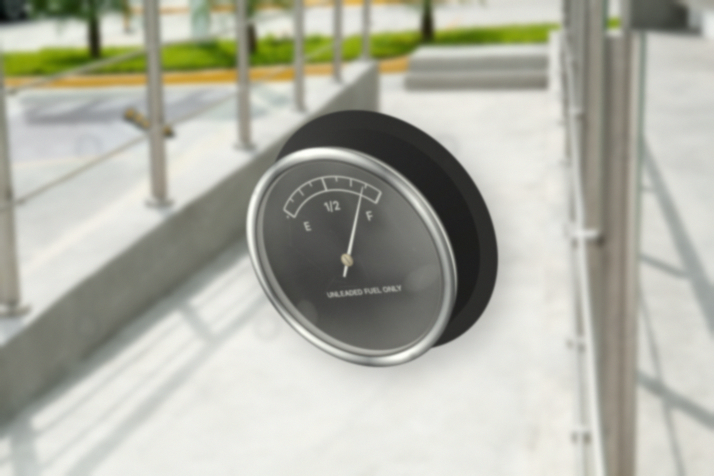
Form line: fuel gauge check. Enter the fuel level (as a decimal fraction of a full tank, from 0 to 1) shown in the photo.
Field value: 0.875
